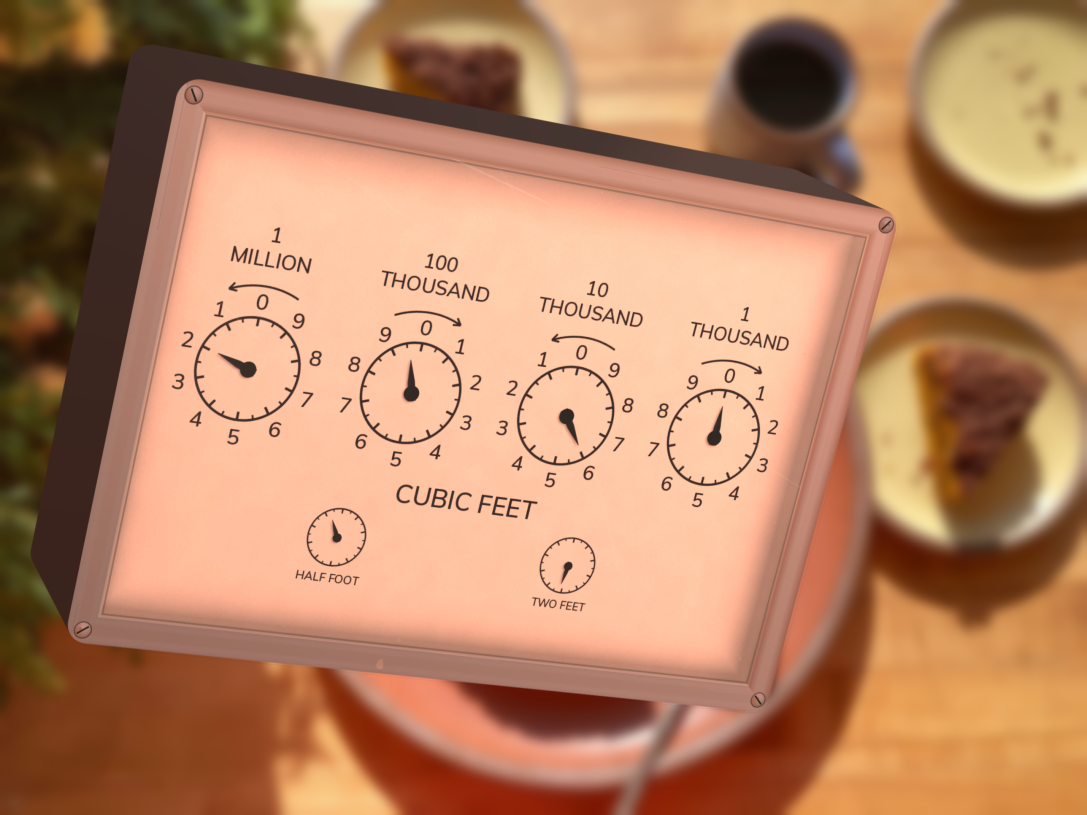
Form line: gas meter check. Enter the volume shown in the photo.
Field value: 196000 ft³
